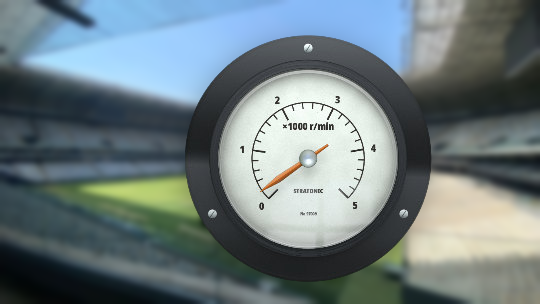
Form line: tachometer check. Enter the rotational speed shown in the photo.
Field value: 200 rpm
